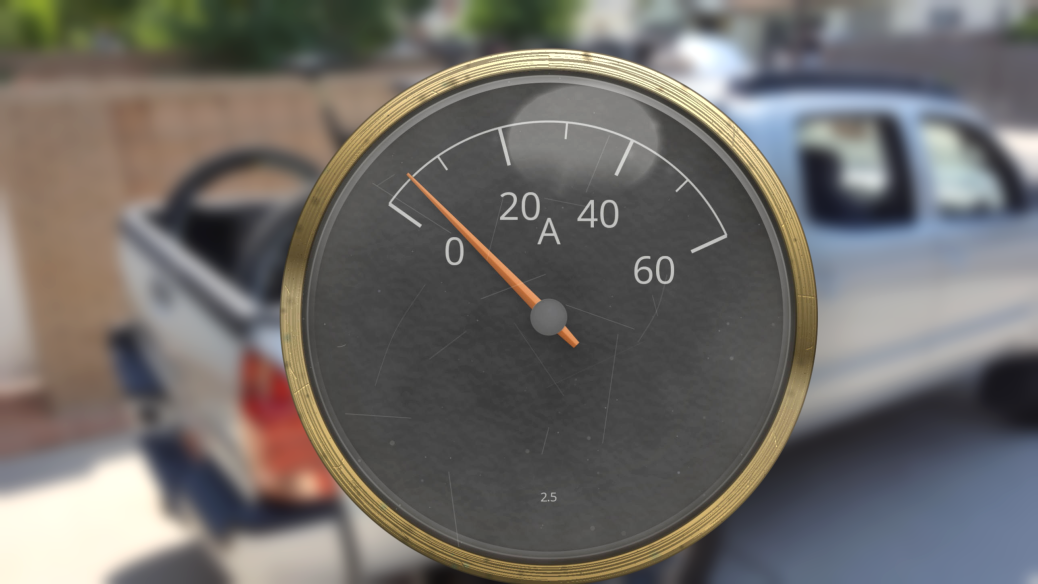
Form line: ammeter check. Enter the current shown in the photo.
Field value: 5 A
